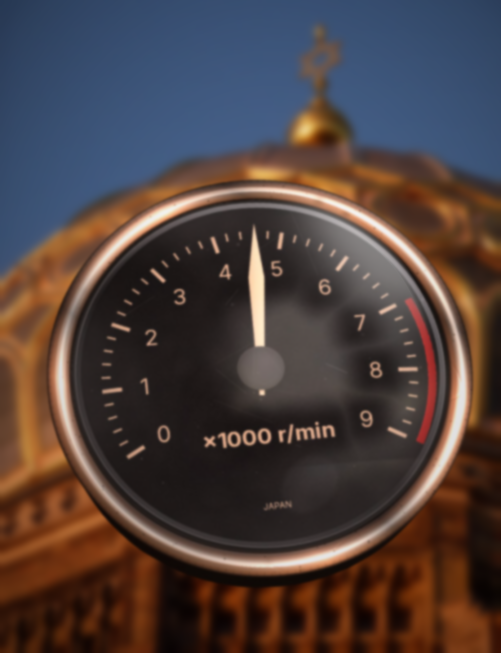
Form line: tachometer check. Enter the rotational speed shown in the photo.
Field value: 4600 rpm
